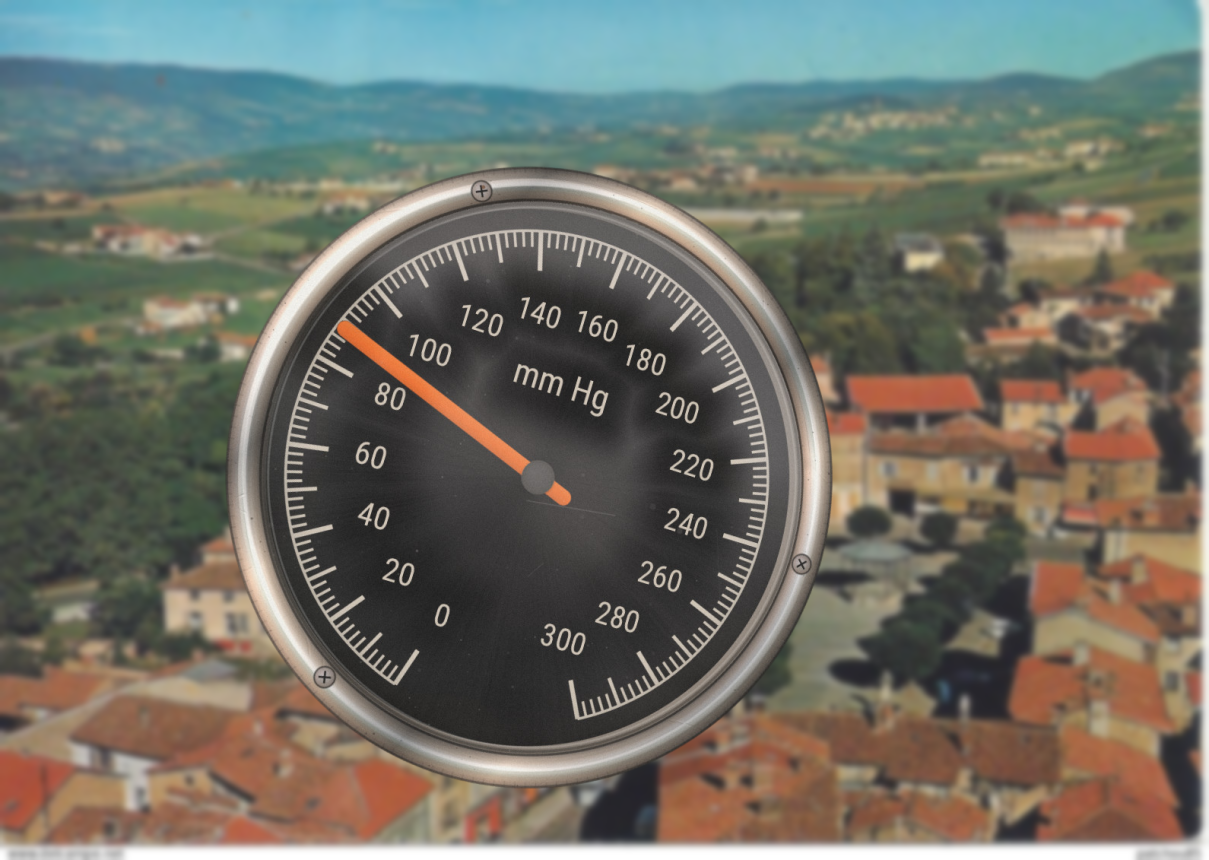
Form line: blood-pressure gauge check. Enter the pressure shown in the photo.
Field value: 88 mmHg
